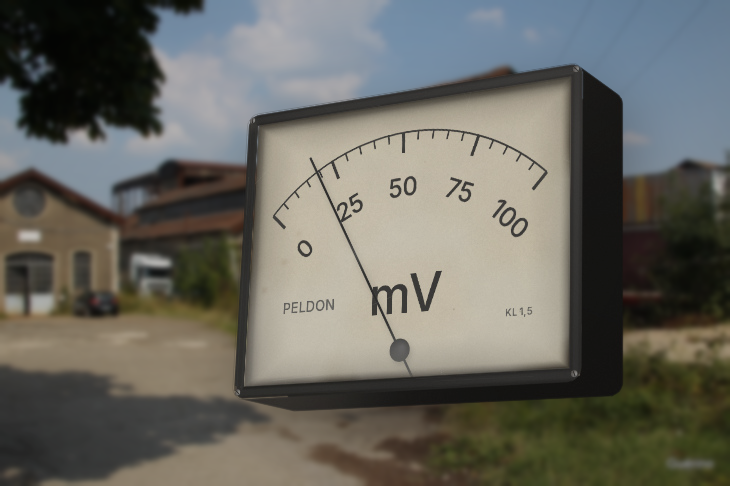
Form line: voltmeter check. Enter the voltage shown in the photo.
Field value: 20 mV
